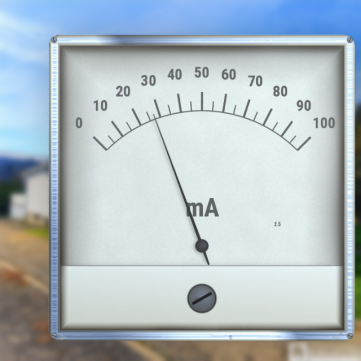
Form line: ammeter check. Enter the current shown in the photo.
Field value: 27.5 mA
